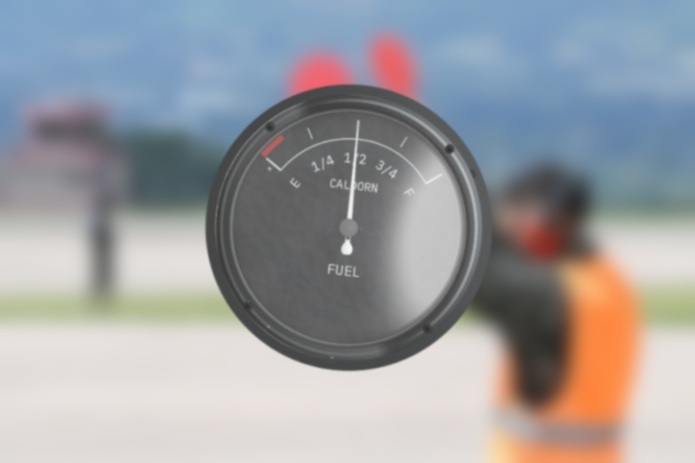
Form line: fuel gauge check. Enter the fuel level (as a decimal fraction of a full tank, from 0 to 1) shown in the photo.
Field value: 0.5
